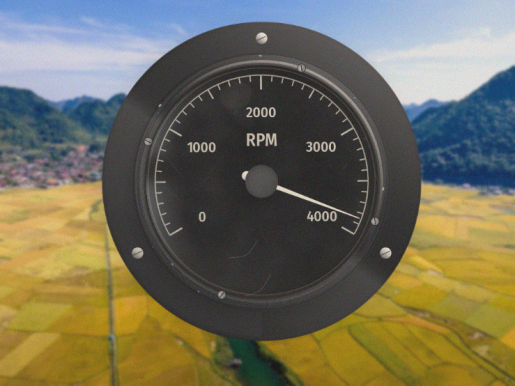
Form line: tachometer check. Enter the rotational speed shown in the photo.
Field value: 3850 rpm
